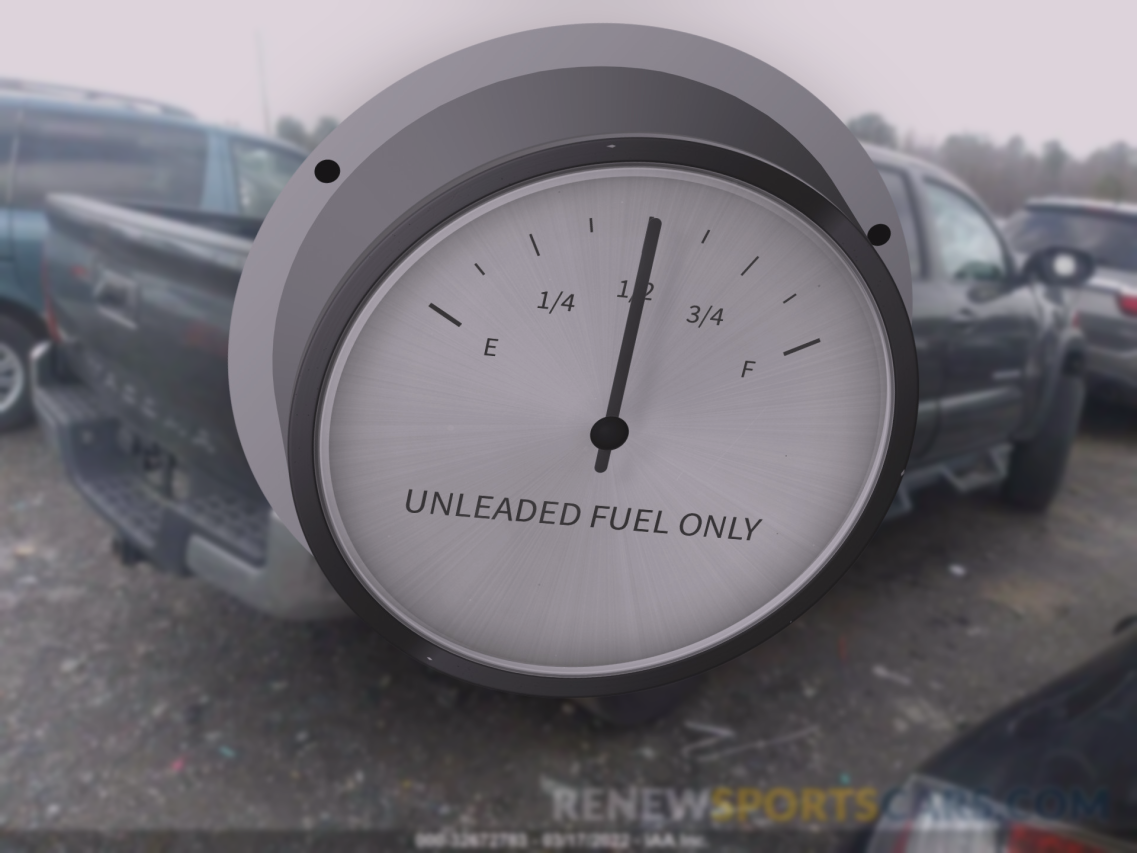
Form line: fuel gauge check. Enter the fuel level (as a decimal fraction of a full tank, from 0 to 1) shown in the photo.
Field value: 0.5
